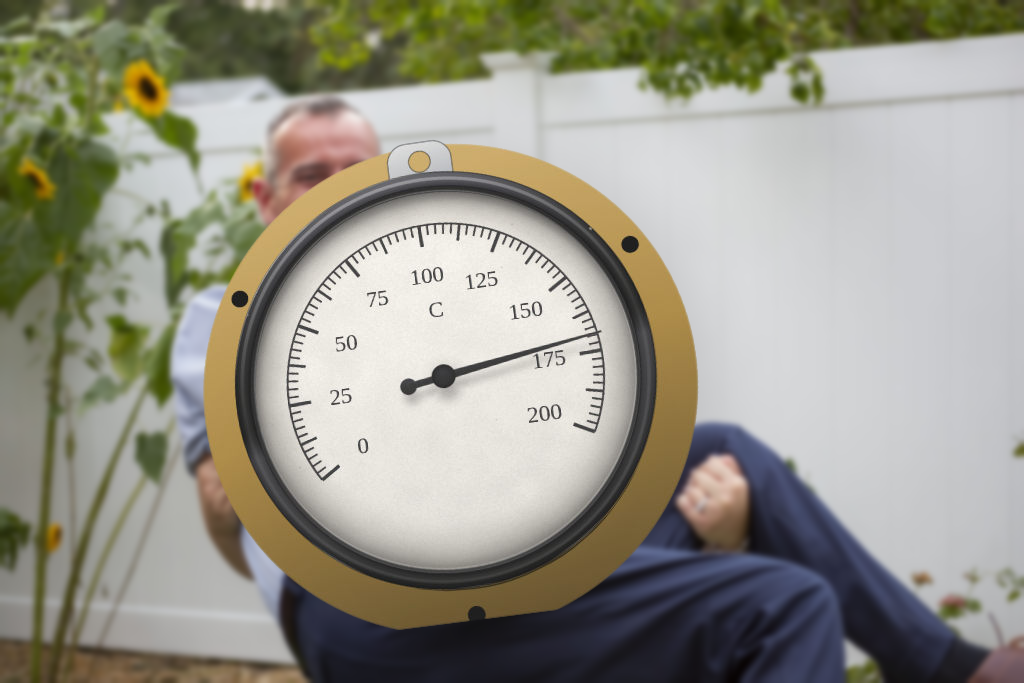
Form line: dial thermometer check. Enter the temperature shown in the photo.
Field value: 170 °C
